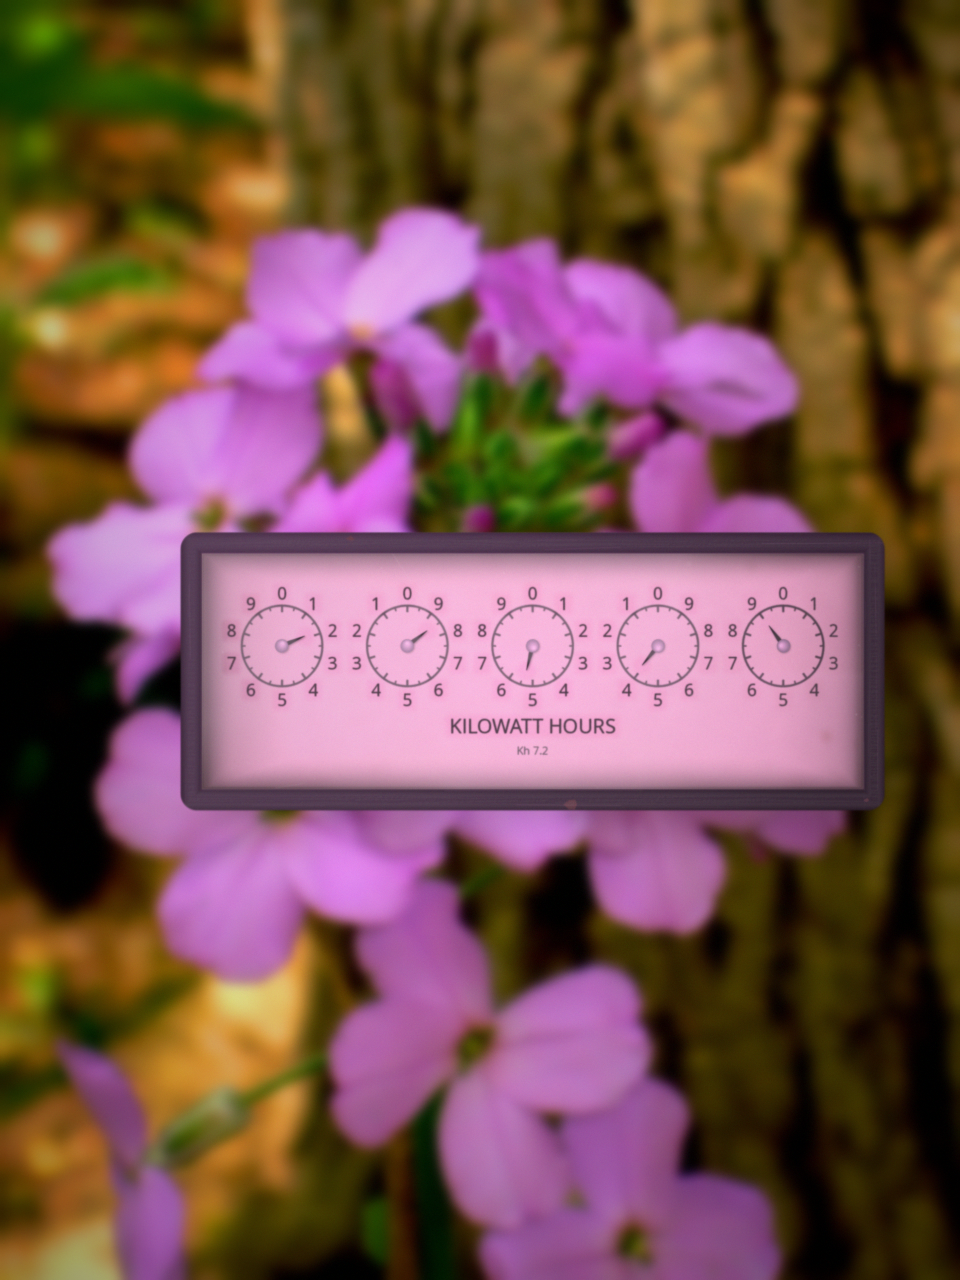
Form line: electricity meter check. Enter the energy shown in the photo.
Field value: 18539 kWh
